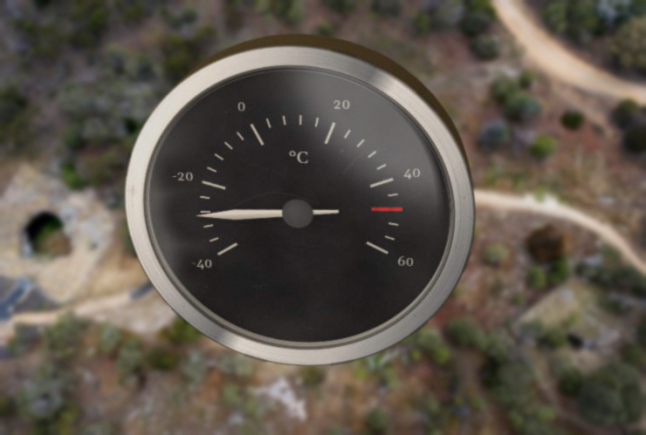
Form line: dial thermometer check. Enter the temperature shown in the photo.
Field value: -28 °C
